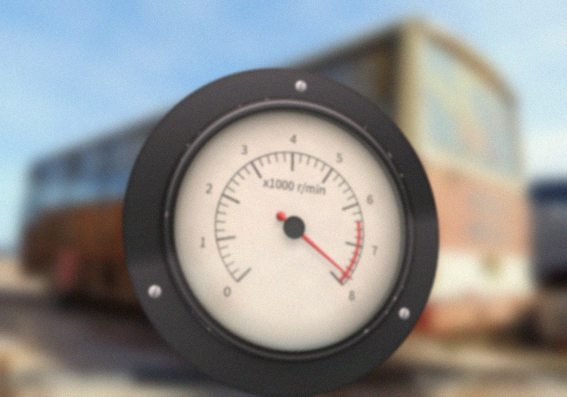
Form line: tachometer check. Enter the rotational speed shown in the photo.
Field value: 7800 rpm
